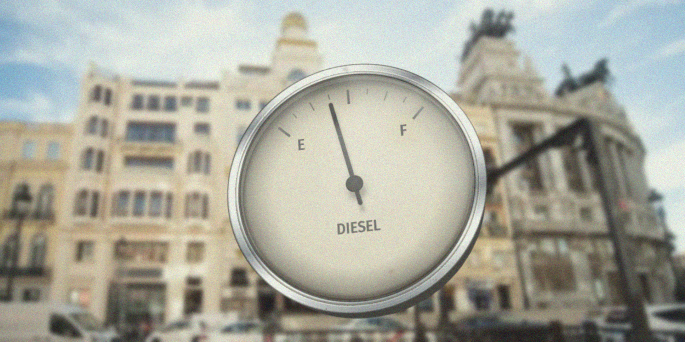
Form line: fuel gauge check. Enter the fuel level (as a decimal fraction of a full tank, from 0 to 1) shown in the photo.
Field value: 0.375
